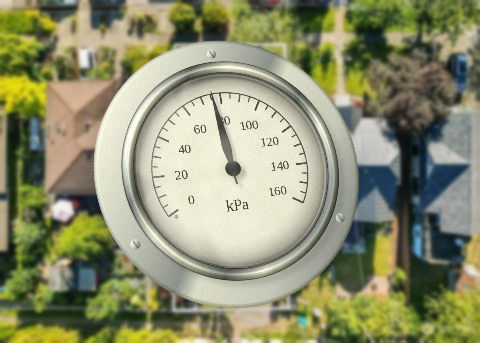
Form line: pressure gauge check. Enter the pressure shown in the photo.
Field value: 75 kPa
